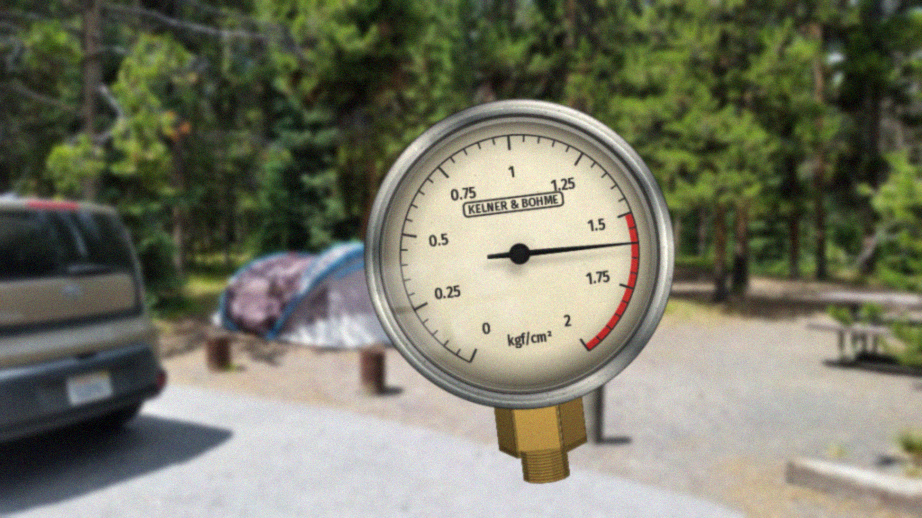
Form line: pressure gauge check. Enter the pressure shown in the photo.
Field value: 1.6 kg/cm²
